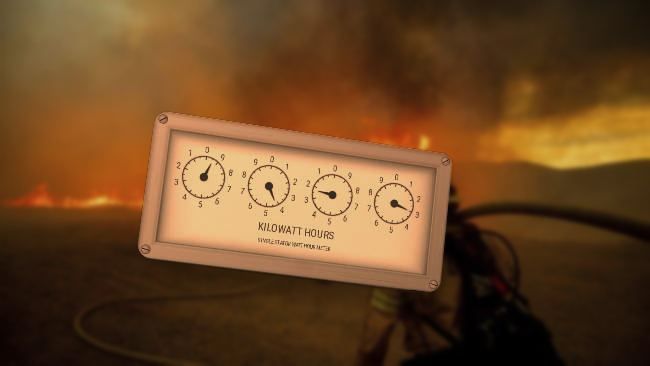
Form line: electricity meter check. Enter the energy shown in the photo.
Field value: 9423 kWh
